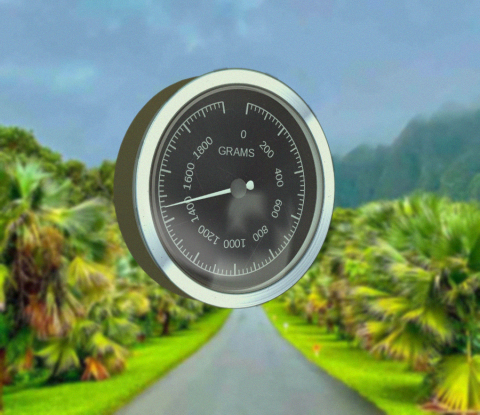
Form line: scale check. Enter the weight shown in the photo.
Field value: 1460 g
